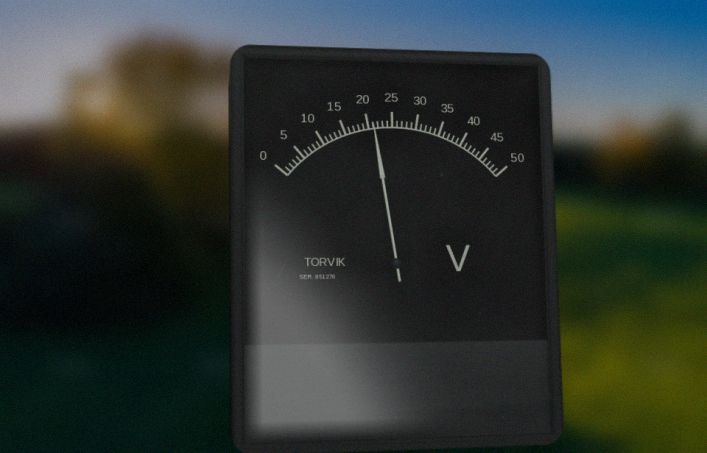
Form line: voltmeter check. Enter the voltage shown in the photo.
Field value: 21 V
